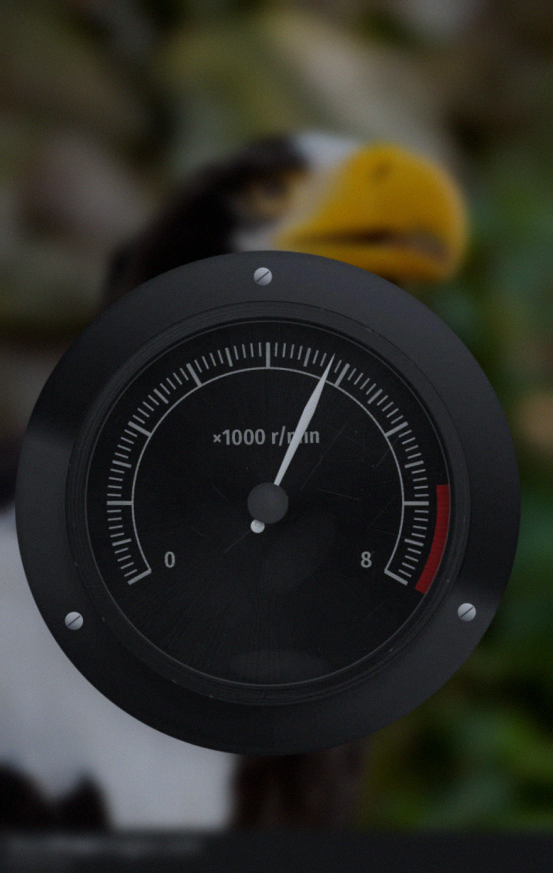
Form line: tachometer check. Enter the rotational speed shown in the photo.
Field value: 4800 rpm
